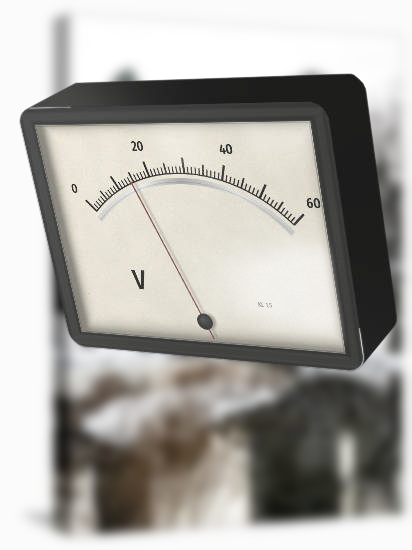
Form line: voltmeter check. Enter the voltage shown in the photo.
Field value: 15 V
